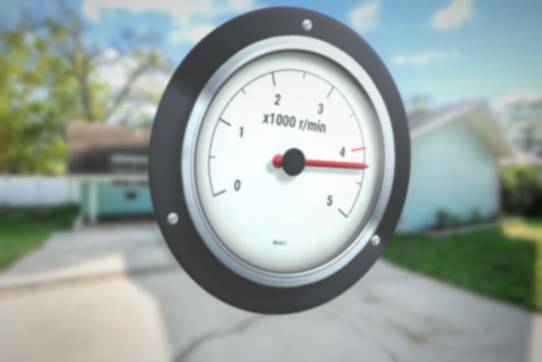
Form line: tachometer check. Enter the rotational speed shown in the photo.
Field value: 4250 rpm
